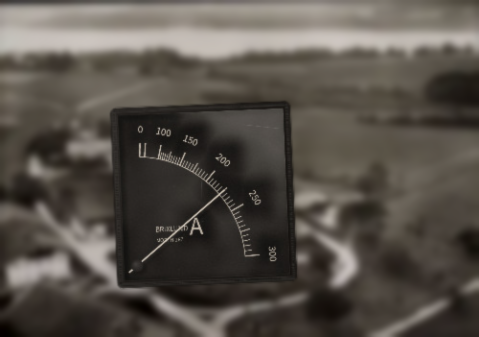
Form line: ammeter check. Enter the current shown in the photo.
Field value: 225 A
